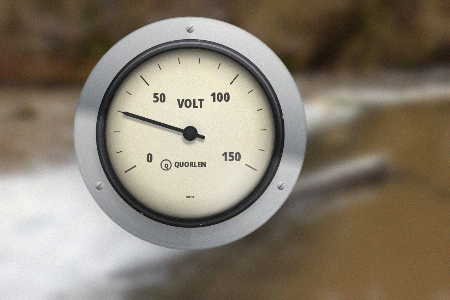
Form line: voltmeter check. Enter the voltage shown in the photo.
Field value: 30 V
